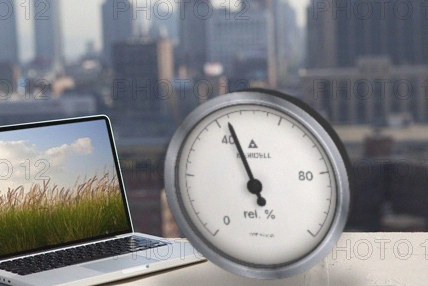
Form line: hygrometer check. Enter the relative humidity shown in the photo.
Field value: 44 %
